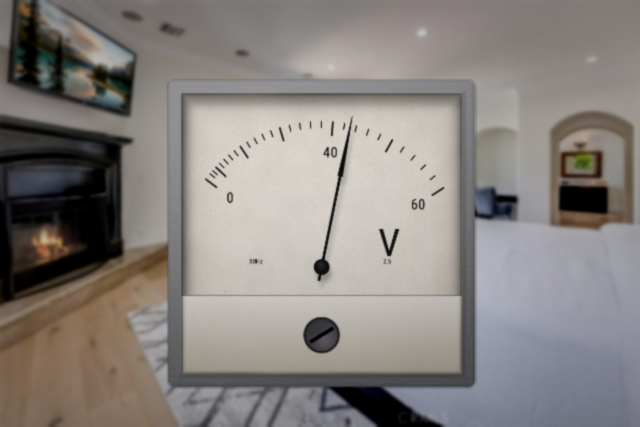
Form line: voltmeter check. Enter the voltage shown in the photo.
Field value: 43 V
